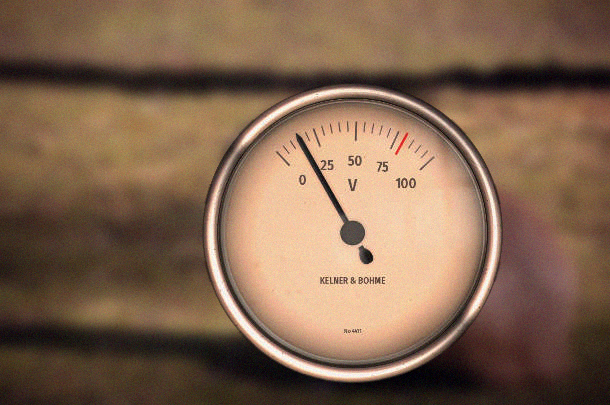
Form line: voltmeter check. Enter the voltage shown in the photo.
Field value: 15 V
